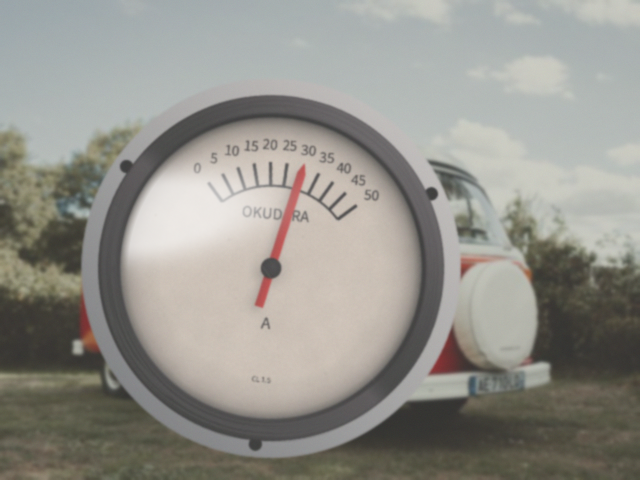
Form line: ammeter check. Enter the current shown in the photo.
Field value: 30 A
